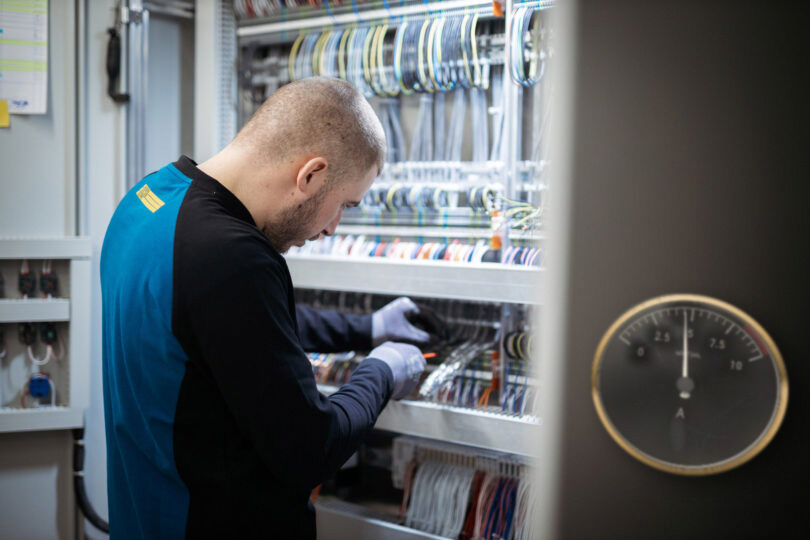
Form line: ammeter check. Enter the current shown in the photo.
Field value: 4.5 A
